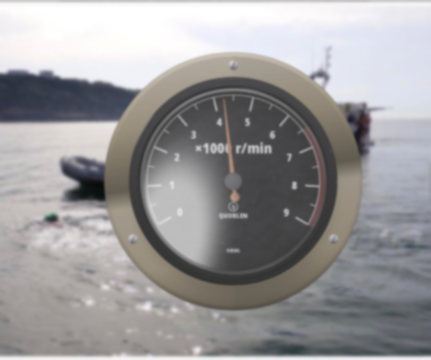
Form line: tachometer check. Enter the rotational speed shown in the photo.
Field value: 4250 rpm
